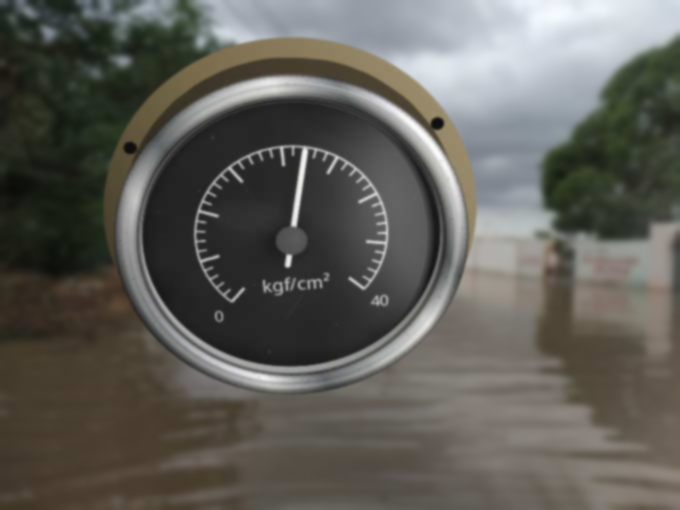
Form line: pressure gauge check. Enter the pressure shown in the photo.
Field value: 22 kg/cm²
